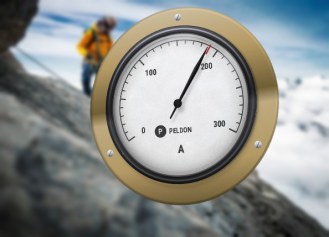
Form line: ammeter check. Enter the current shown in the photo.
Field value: 190 A
